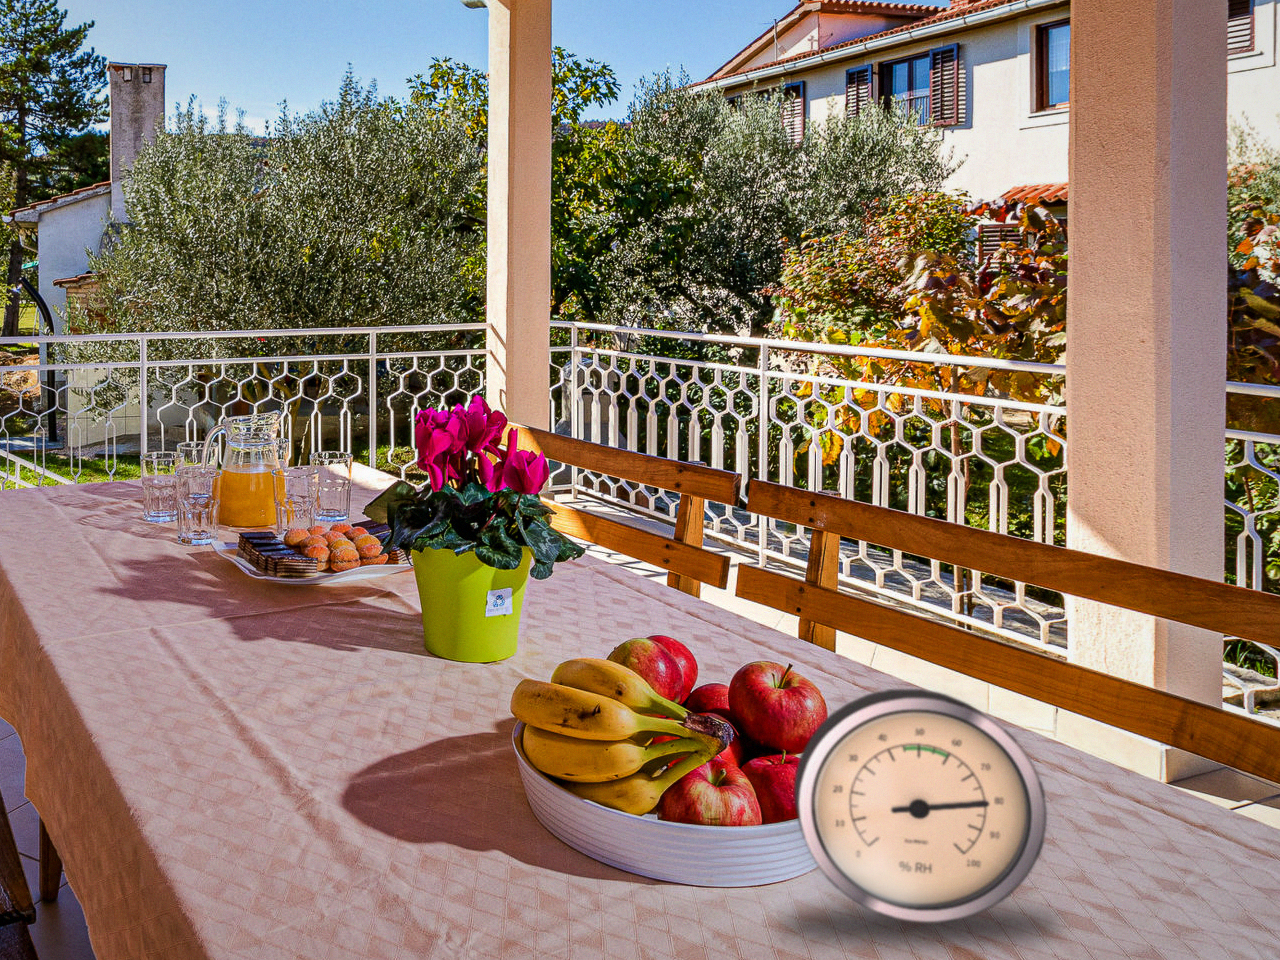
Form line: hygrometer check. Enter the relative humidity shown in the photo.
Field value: 80 %
